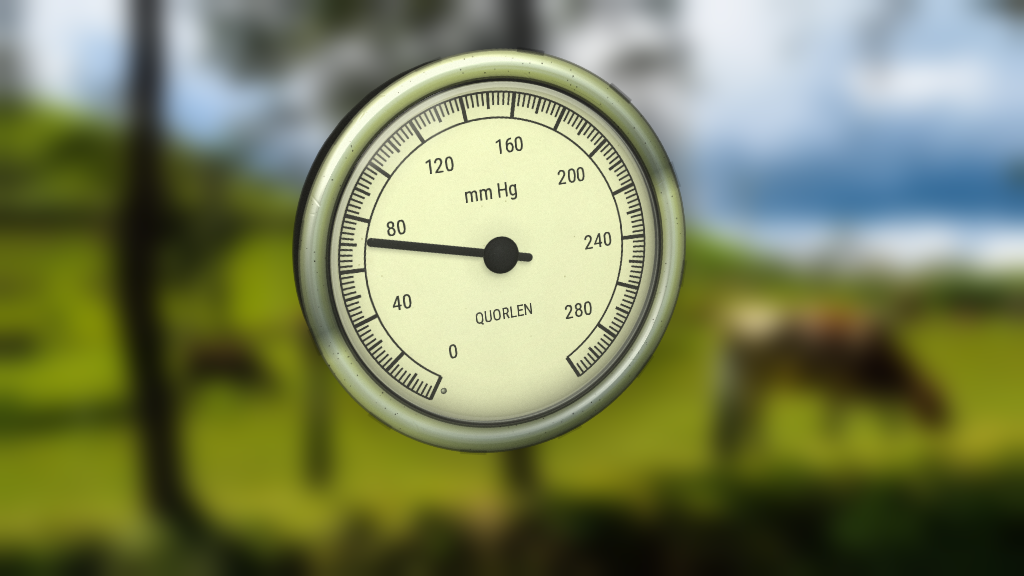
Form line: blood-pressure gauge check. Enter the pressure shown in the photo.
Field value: 72 mmHg
